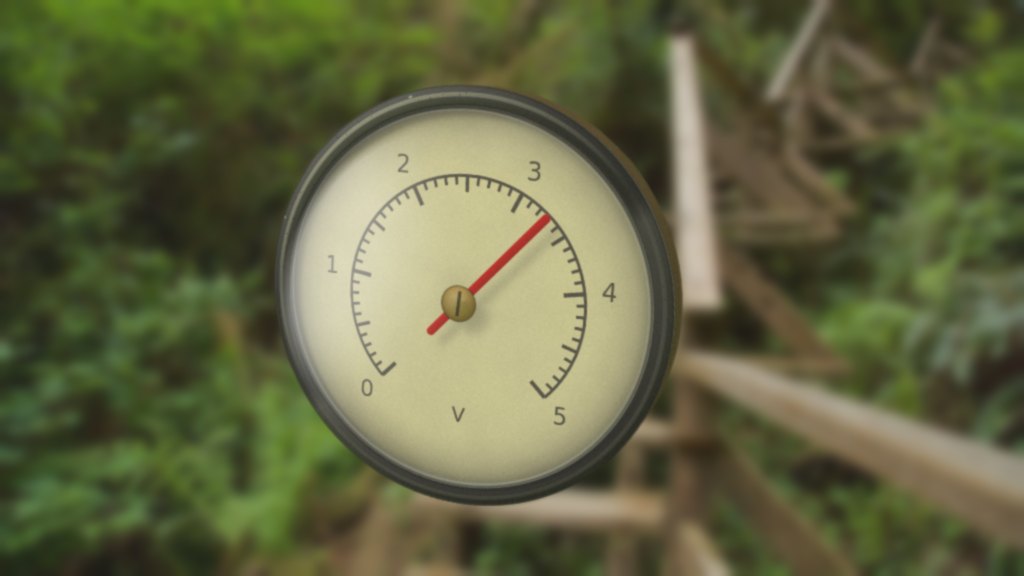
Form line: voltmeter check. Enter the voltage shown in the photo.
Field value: 3.3 V
